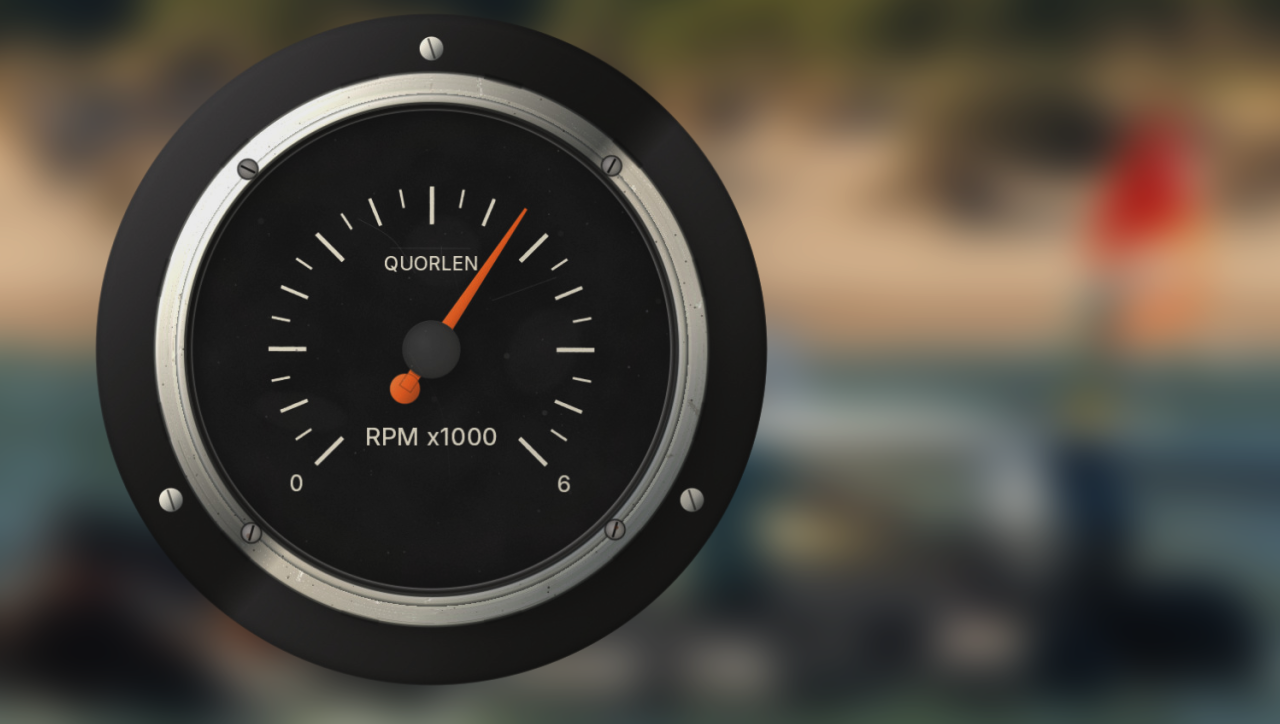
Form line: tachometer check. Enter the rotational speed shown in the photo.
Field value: 3750 rpm
